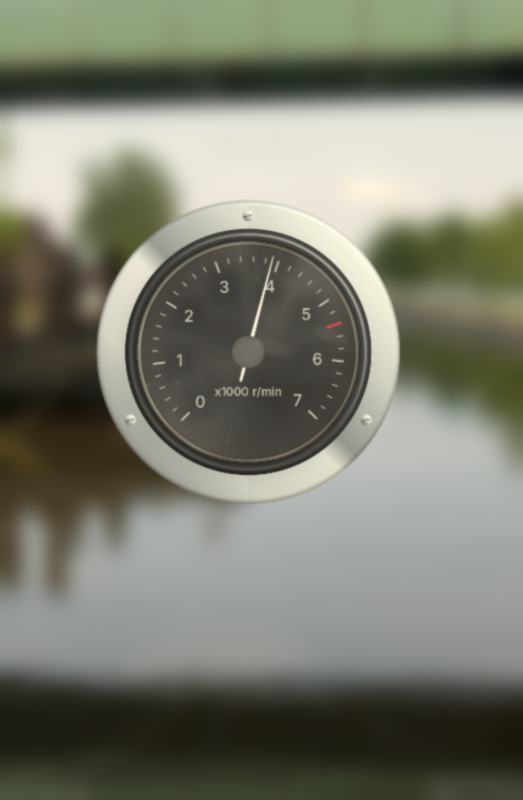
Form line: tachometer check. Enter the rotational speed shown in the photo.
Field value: 3900 rpm
